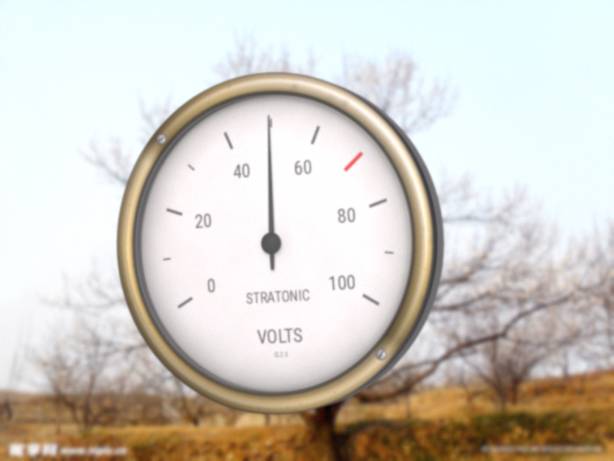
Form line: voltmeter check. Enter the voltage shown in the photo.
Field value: 50 V
